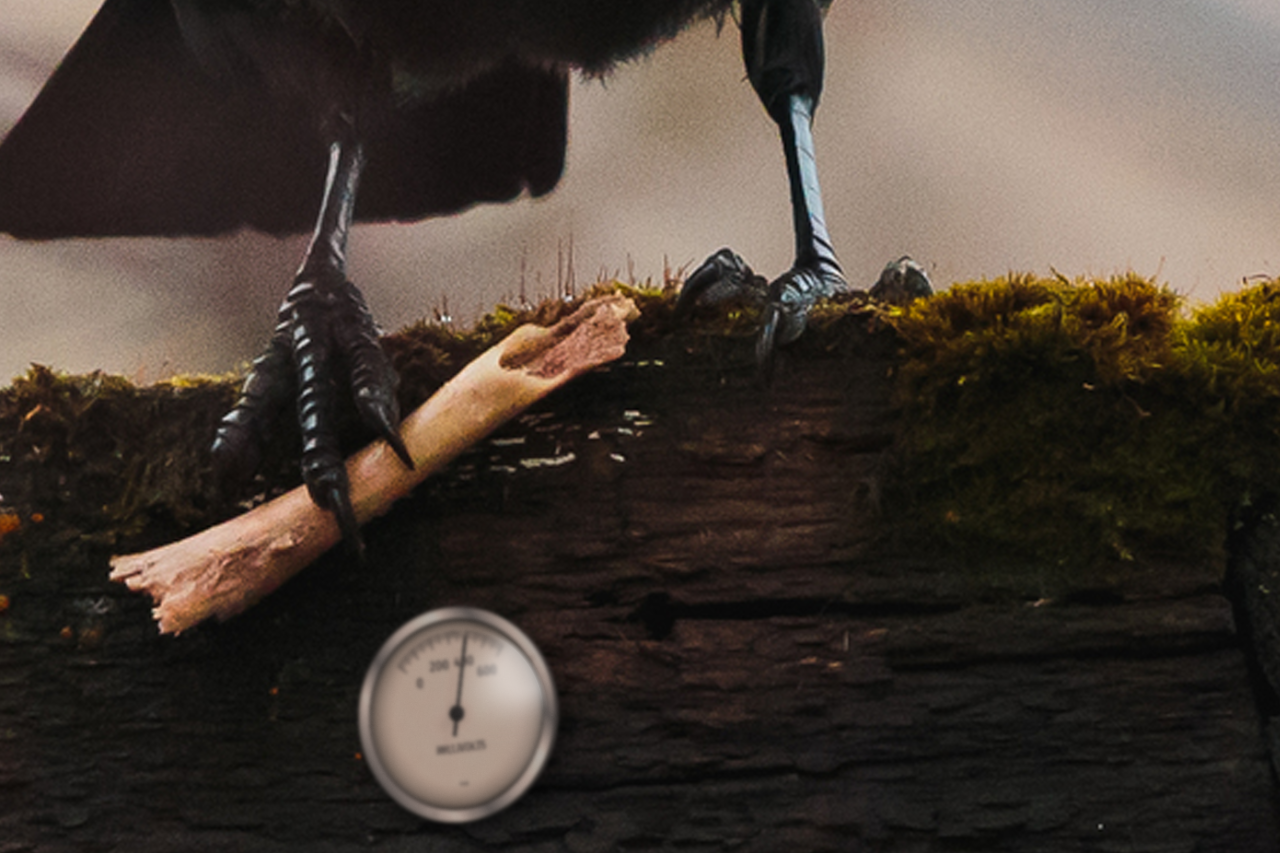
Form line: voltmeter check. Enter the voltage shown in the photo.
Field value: 400 mV
